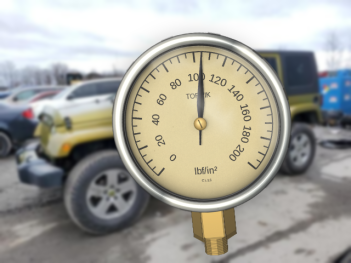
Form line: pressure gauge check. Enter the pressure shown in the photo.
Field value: 105 psi
